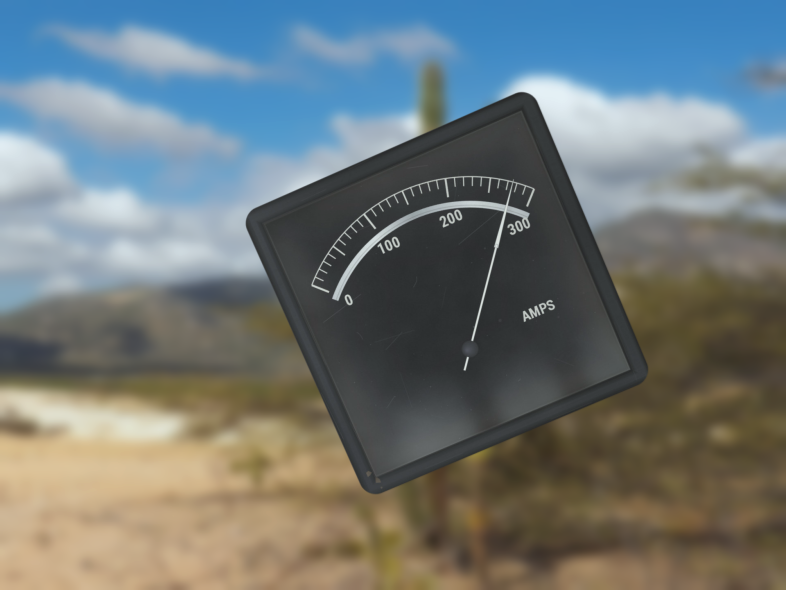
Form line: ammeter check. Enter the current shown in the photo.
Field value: 275 A
